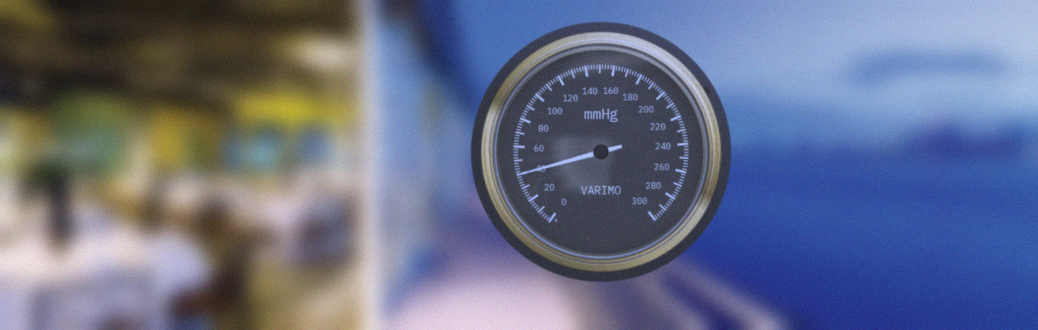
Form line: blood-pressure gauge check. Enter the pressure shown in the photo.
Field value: 40 mmHg
